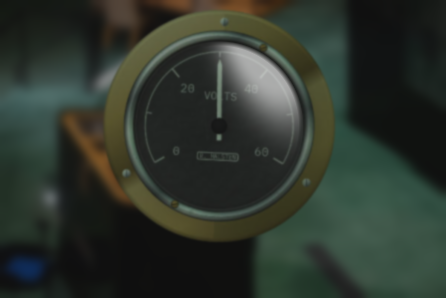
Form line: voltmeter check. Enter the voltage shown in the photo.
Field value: 30 V
